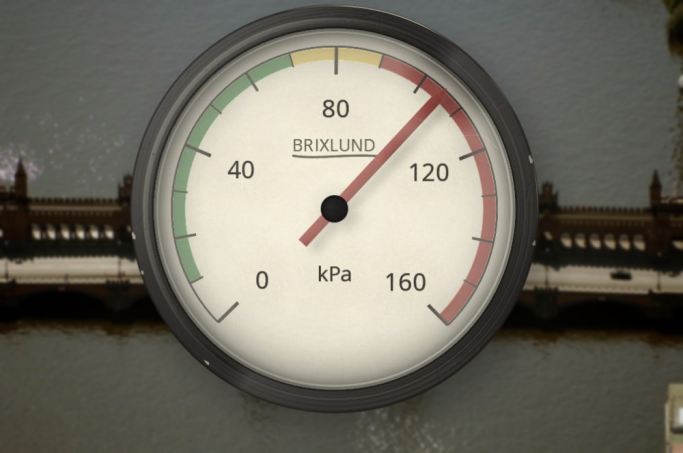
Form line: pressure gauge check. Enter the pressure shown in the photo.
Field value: 105 kPa
